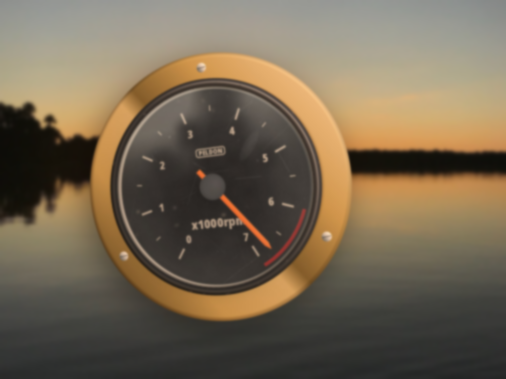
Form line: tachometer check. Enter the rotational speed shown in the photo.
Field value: 6750 rpm
